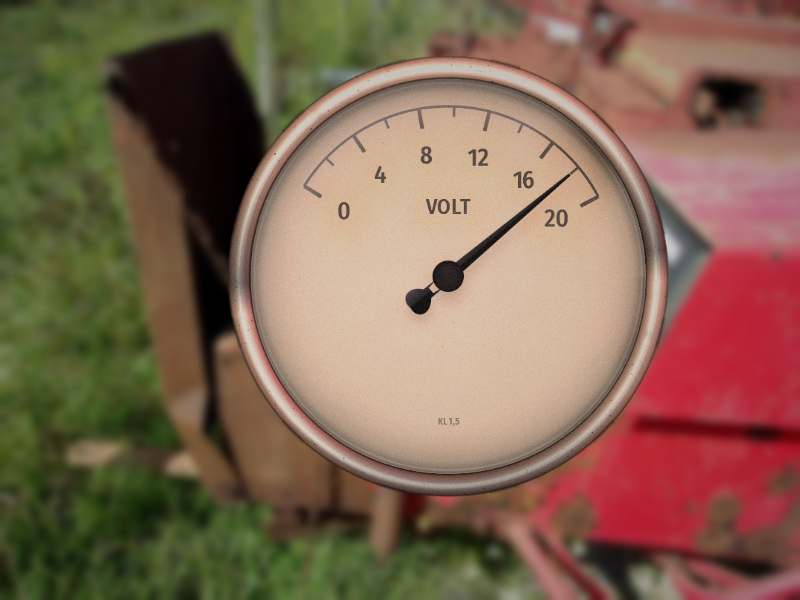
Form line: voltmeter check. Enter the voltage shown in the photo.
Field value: 18 V
